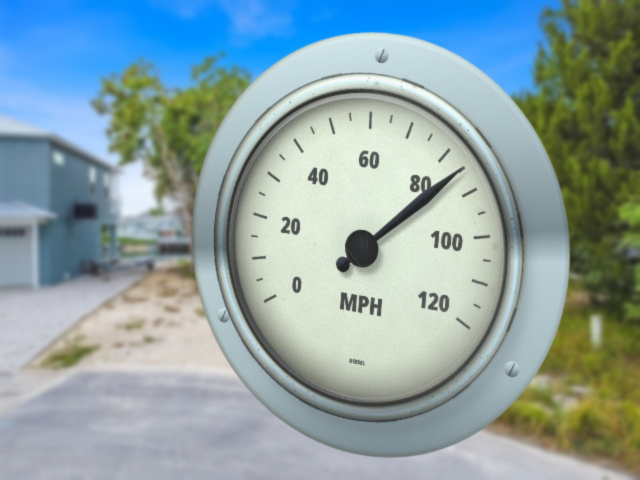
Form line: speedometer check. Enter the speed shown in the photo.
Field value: 85 mph
